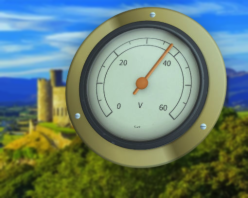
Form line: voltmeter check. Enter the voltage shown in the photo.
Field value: 37.5 V
